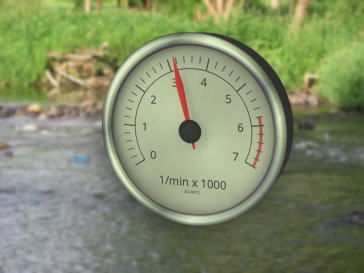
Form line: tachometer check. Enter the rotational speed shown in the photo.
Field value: 3200 rpm
